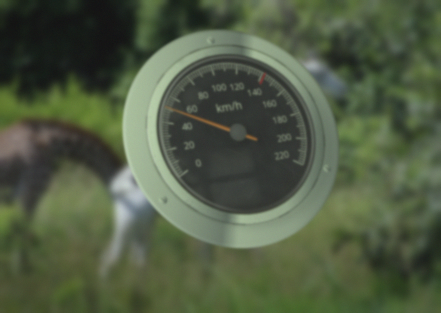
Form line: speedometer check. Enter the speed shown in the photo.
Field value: 50 km/h
